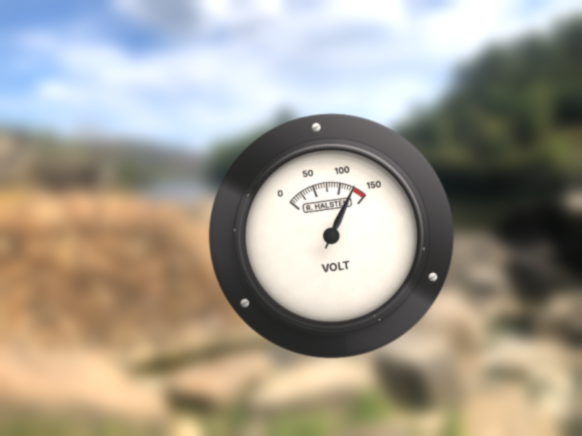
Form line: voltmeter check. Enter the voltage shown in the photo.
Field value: 125 V
